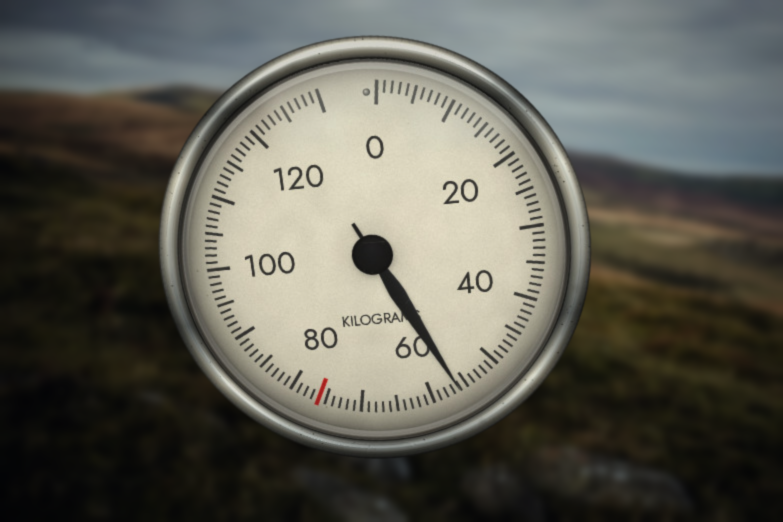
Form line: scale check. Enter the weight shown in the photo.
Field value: 56 kg
